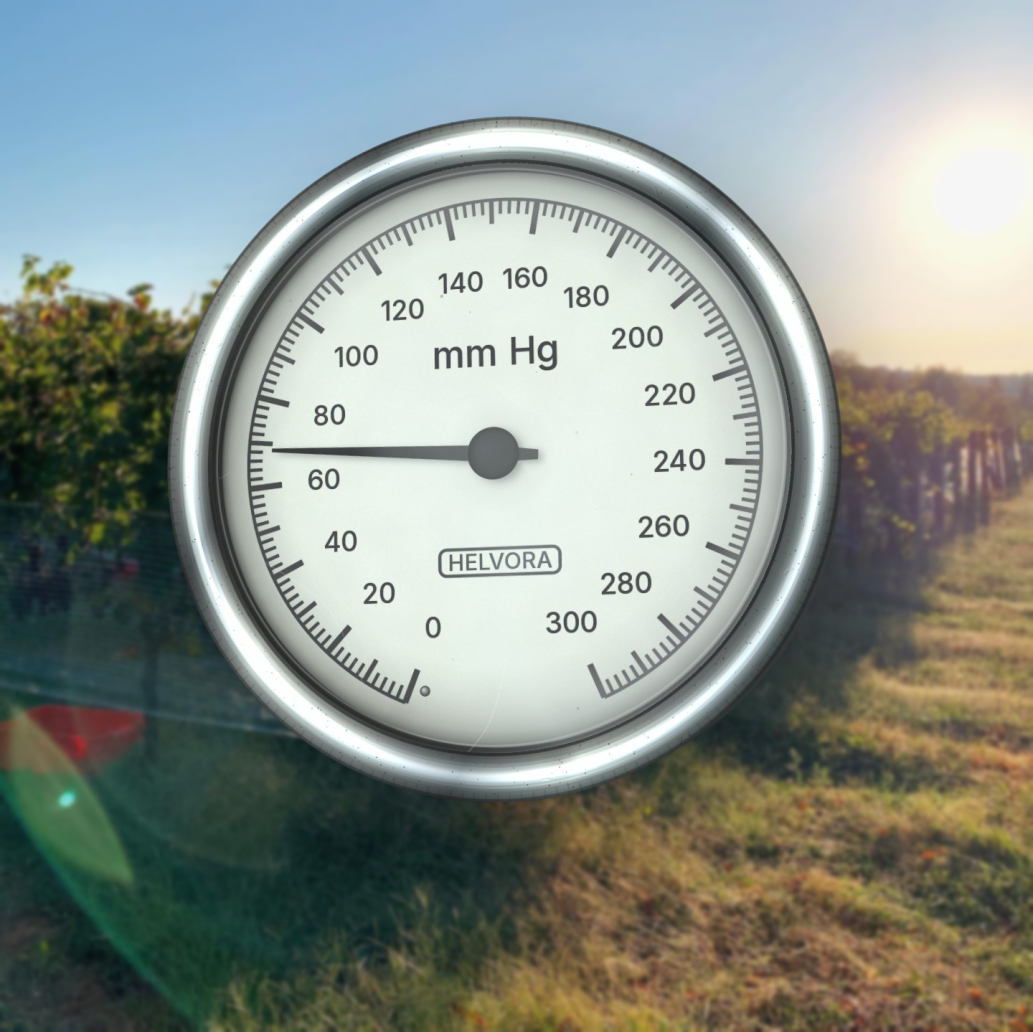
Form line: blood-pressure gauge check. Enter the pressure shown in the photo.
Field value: 68 mmHg
